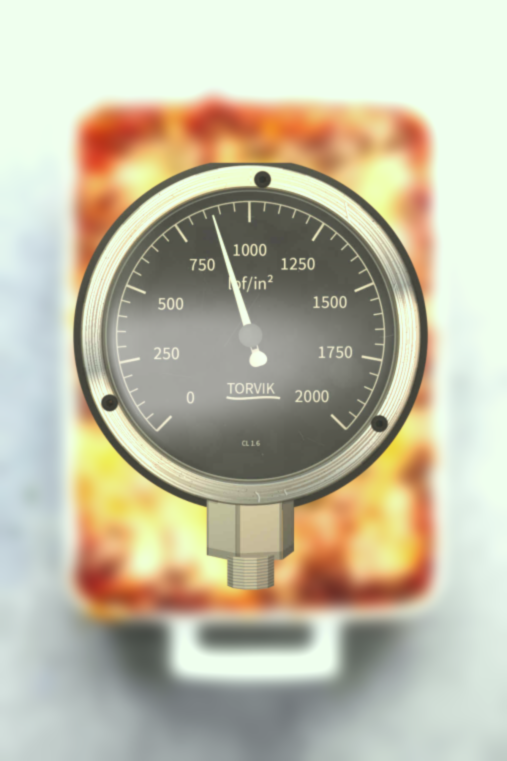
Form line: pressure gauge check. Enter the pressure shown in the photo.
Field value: 875 psi
